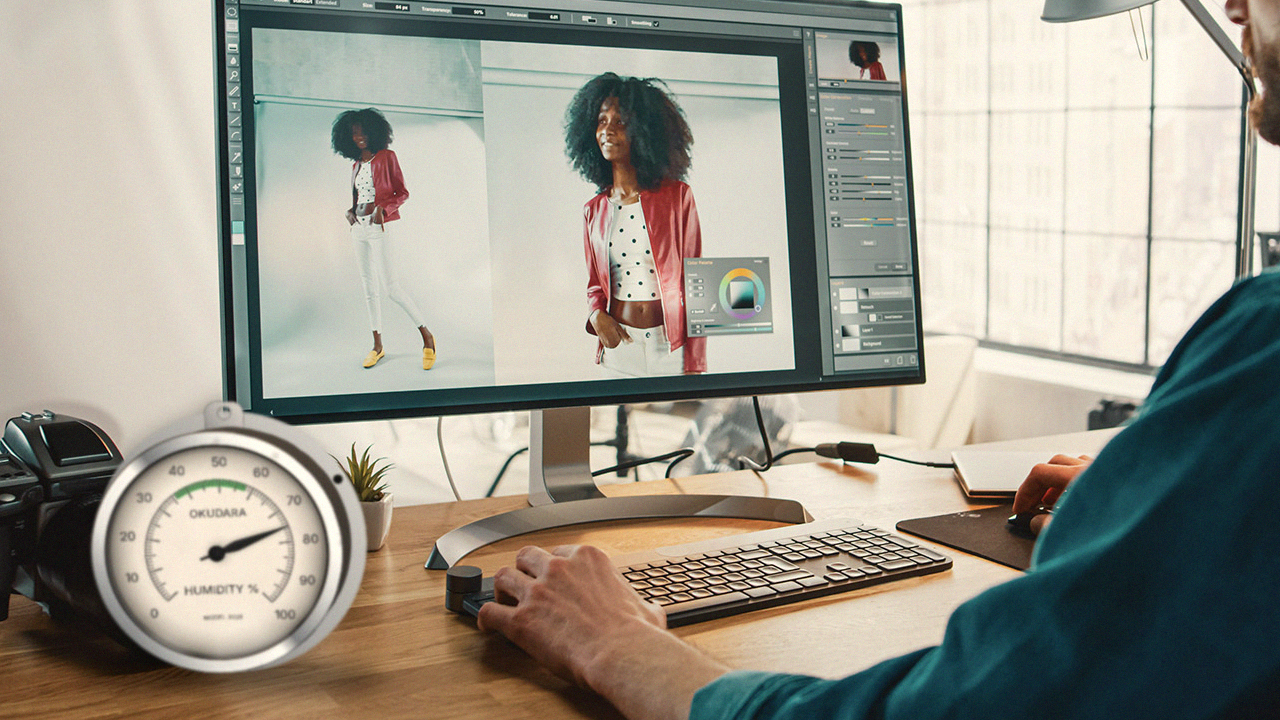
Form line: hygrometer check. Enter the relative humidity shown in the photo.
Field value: 75 %
